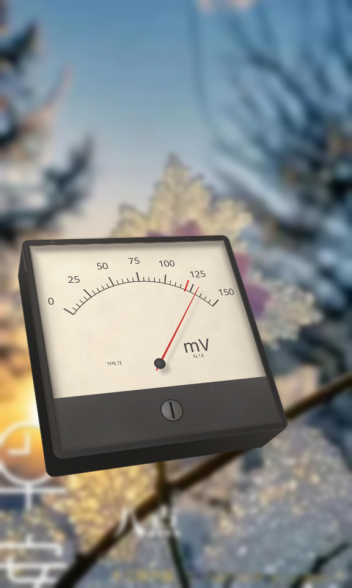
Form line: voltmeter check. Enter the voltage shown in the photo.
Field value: 130 mV
